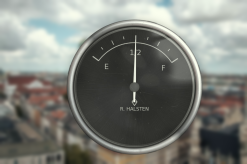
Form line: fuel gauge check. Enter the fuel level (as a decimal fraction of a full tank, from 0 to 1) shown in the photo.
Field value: 0.5
